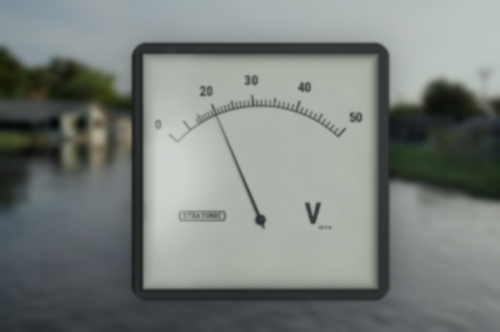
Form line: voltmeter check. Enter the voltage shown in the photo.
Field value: 20 V
